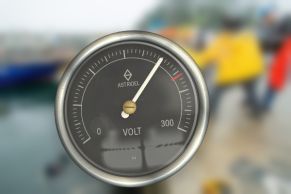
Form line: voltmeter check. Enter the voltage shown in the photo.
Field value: 200 V
